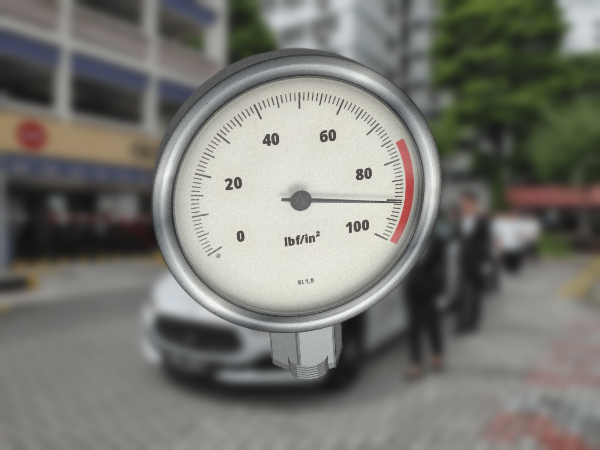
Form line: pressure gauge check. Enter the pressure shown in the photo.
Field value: 90 psi
